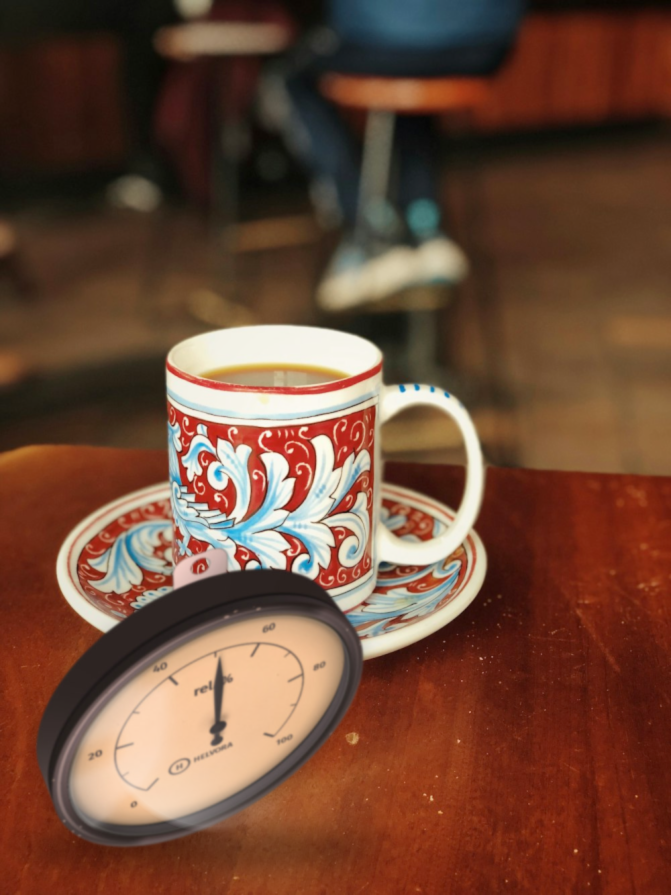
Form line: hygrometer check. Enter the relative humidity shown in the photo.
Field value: 50 %
